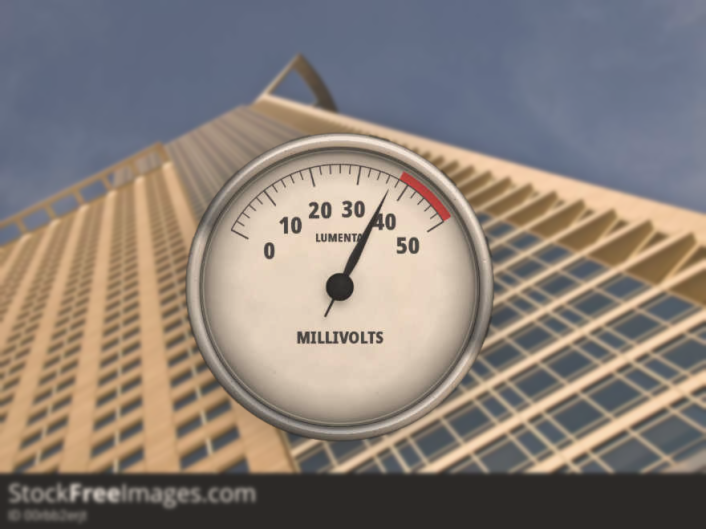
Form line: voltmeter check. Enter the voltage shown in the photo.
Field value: 37 mV
